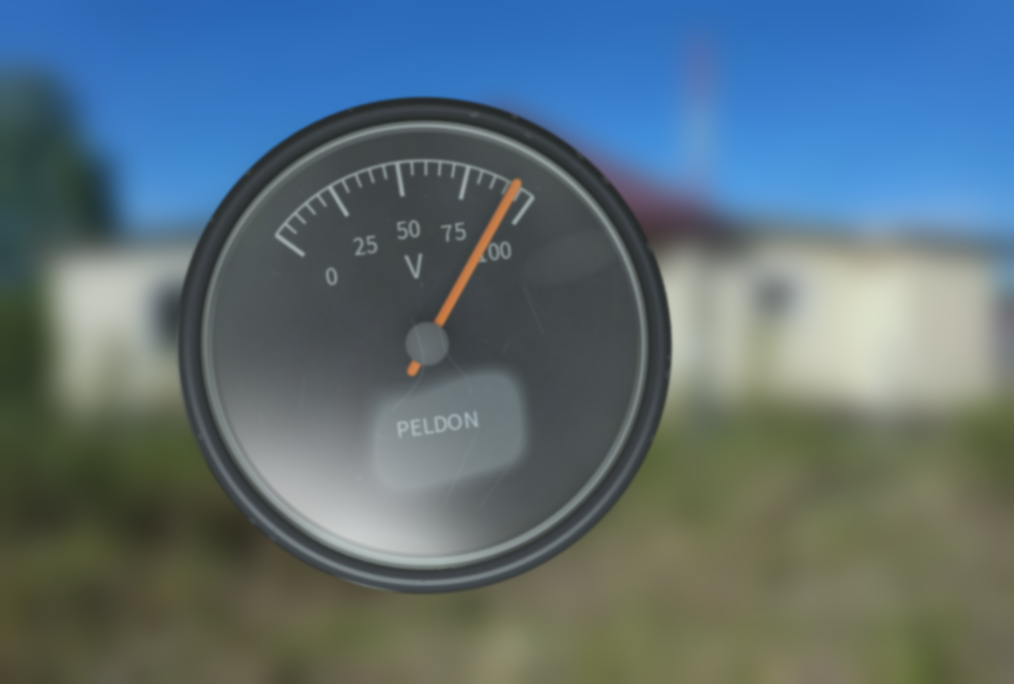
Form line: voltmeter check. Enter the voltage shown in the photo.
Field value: 92.5 V
